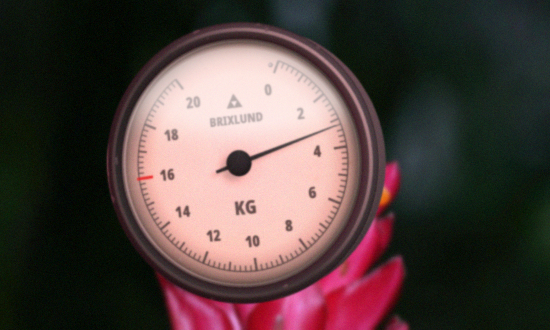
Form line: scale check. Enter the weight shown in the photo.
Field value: 3.2 kg
